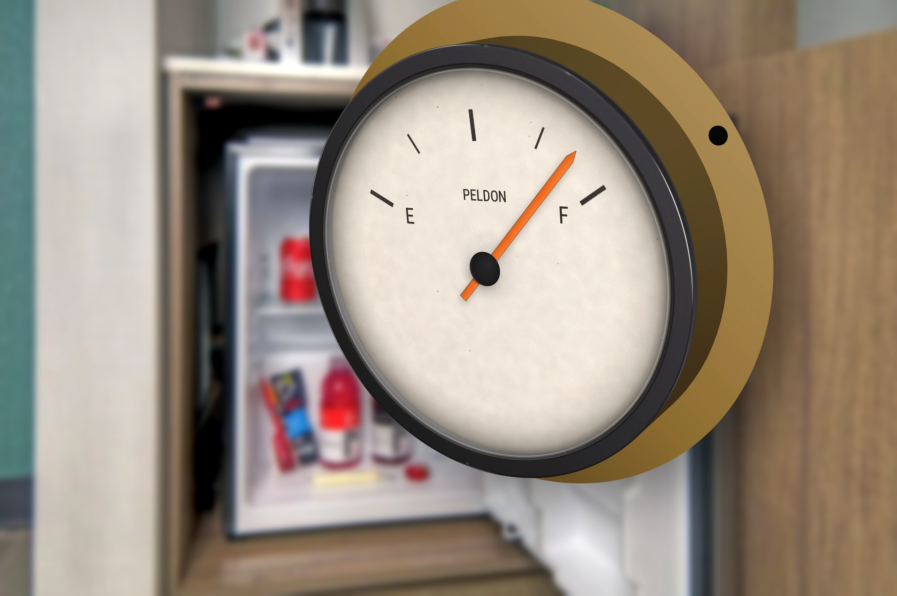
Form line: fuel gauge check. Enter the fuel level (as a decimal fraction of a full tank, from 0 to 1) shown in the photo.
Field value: 0.875
